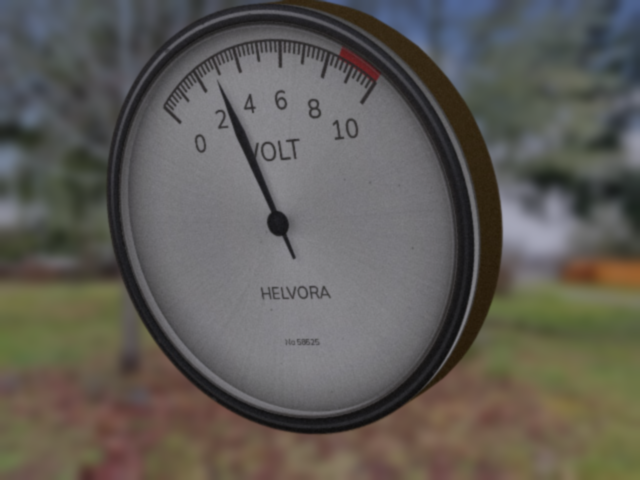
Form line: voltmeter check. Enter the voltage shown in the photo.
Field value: 3 V
